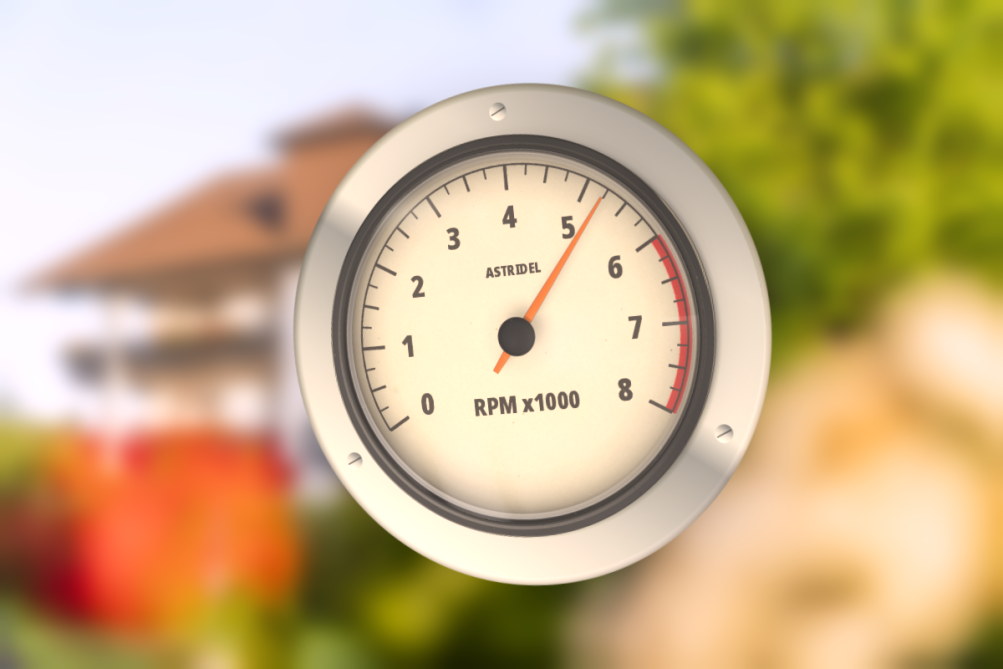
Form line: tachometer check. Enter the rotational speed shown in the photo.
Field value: 5250 rpm
